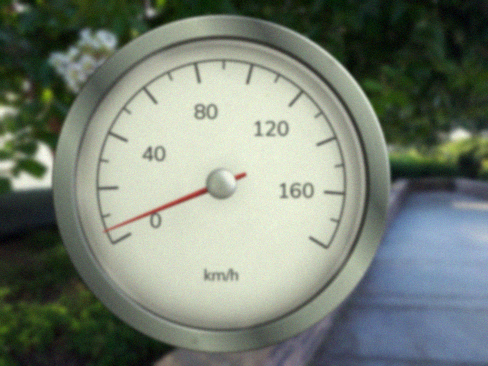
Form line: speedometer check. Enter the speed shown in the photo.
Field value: 5 km/h
